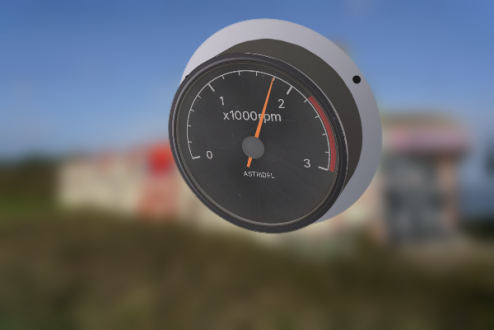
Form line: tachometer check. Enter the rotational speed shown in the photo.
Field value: 1800 rpm
